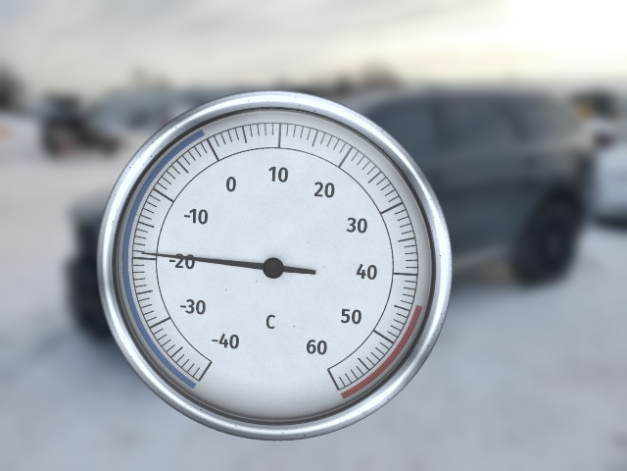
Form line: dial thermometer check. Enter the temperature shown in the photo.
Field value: -19 °C
